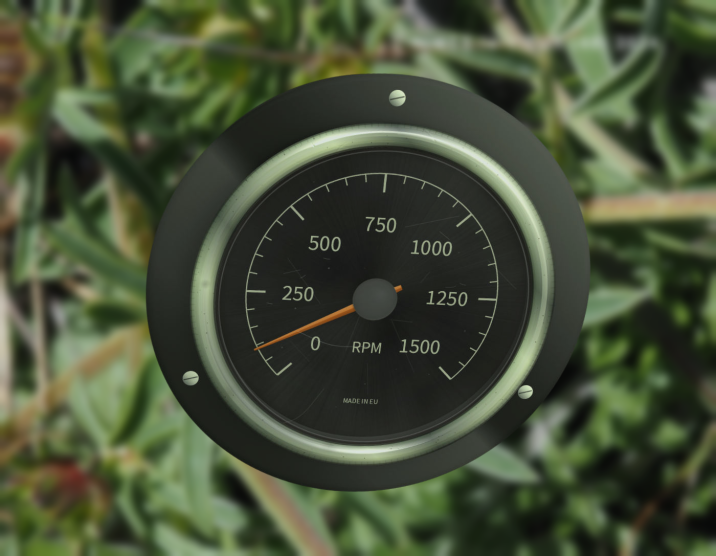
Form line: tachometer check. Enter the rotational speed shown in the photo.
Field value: 100 rpm
